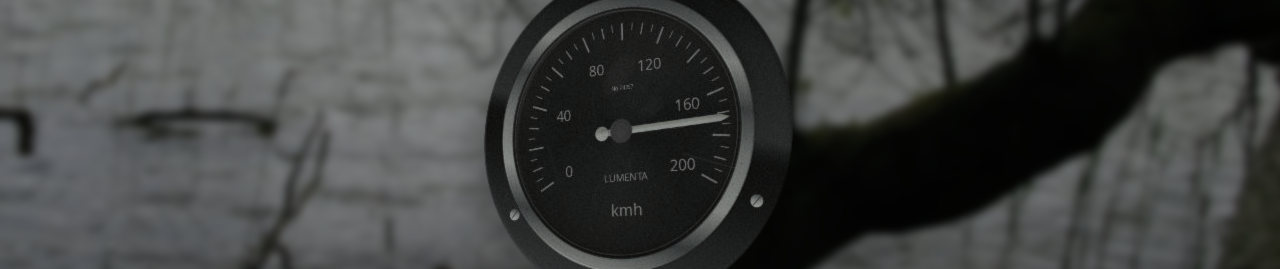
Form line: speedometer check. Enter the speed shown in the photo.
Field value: 172.5 km/h
